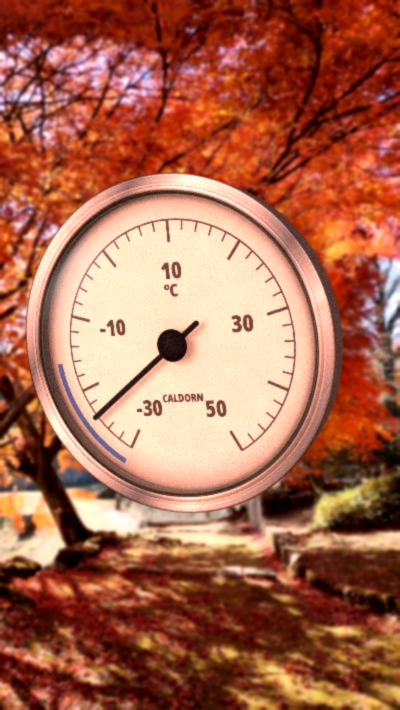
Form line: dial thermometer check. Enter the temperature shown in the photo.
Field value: -24 °C
